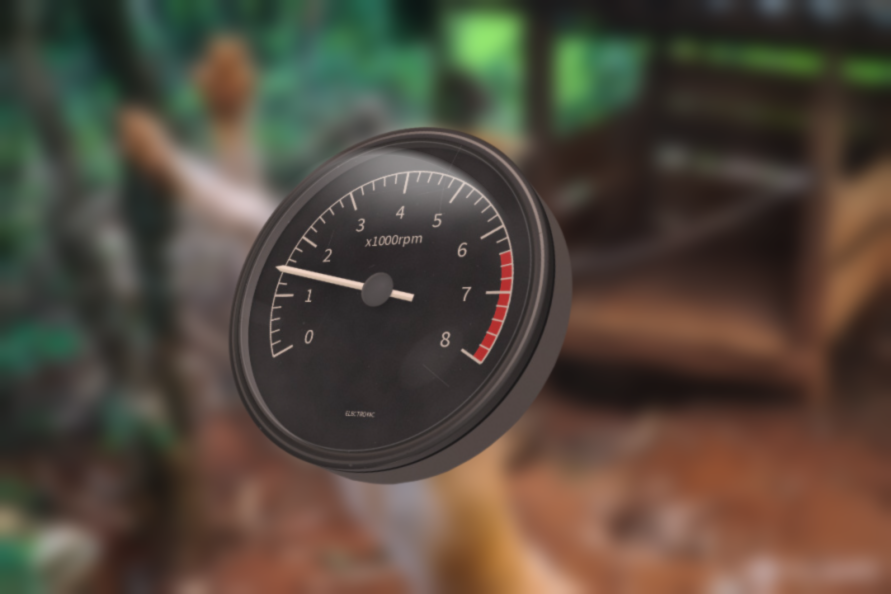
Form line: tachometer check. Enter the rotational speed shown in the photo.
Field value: 1400 rpm
